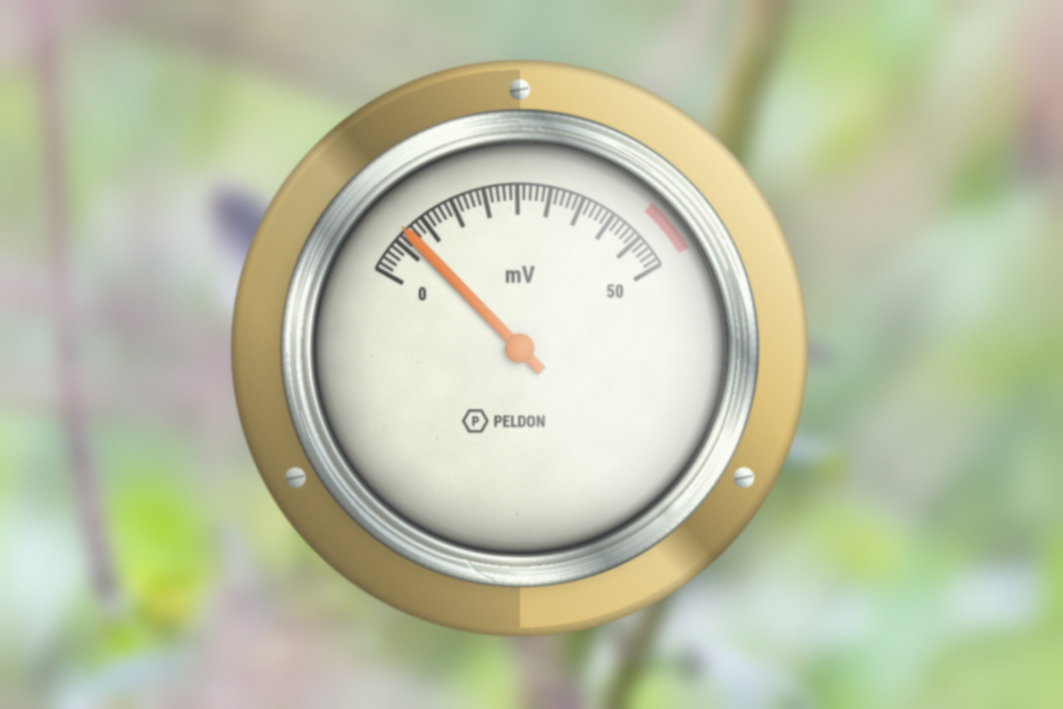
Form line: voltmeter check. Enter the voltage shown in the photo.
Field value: 7 mV
